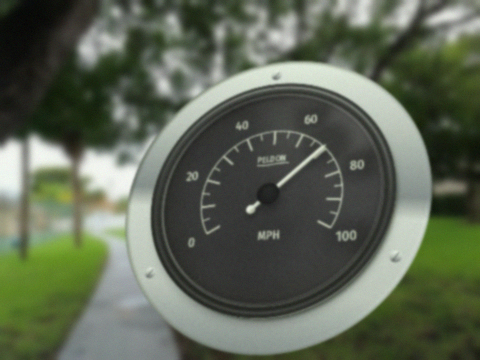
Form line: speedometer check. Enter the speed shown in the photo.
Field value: 70 mph
